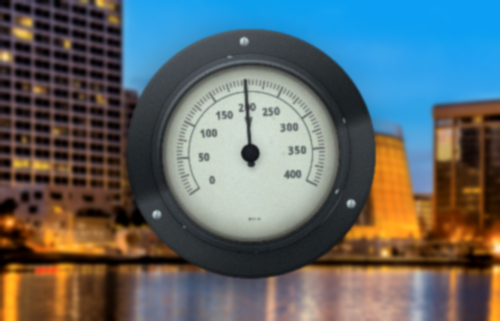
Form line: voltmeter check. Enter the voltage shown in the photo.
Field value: 200 V
